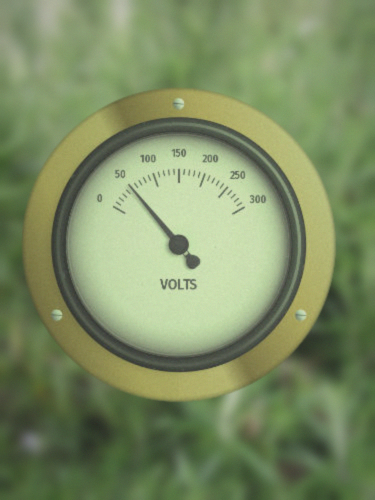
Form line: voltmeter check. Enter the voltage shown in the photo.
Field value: 50 V
